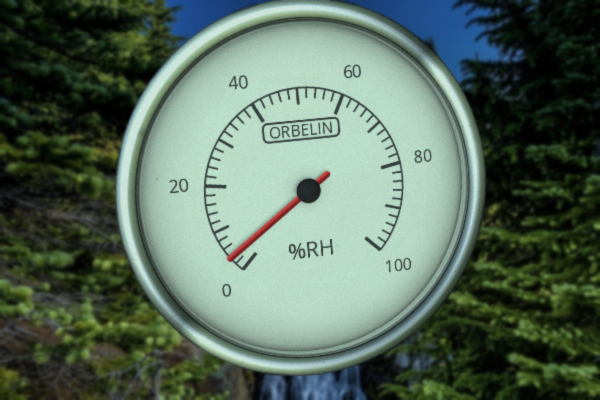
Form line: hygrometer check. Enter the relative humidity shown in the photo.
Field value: 4 %
